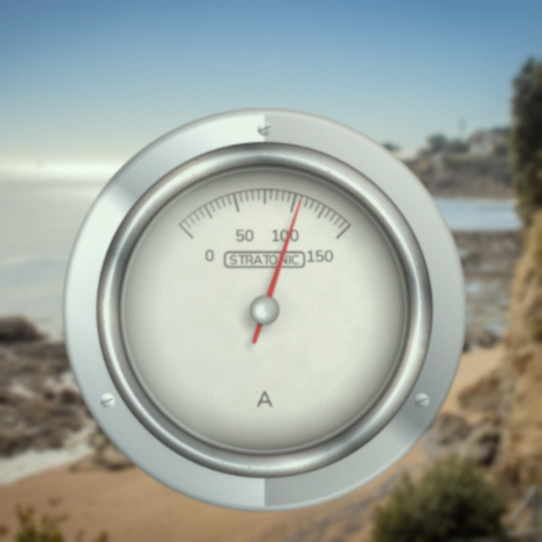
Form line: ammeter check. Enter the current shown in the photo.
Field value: 105 A
